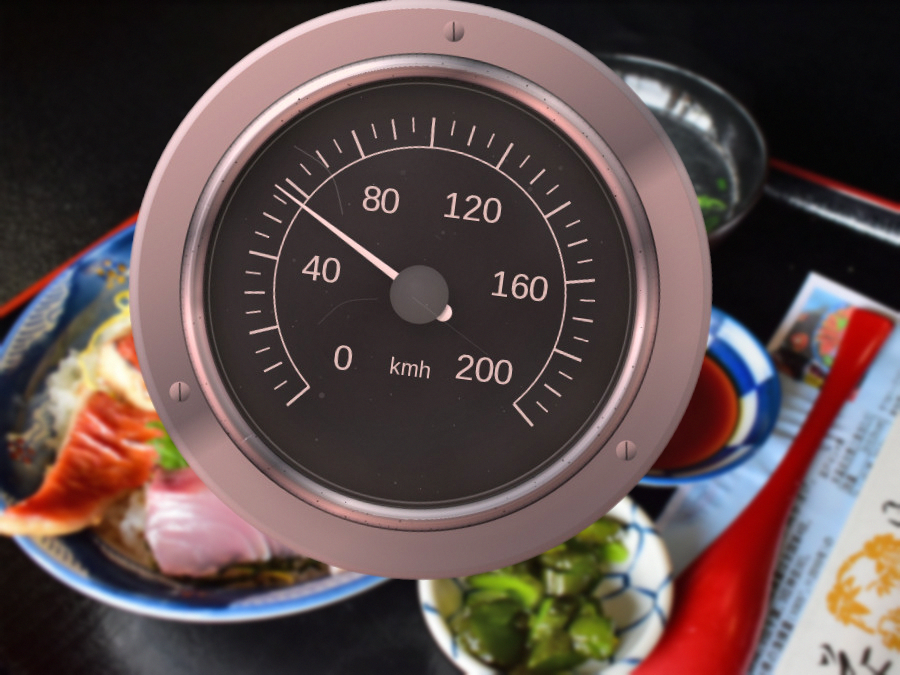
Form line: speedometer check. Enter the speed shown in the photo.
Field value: 57.5 km/h
